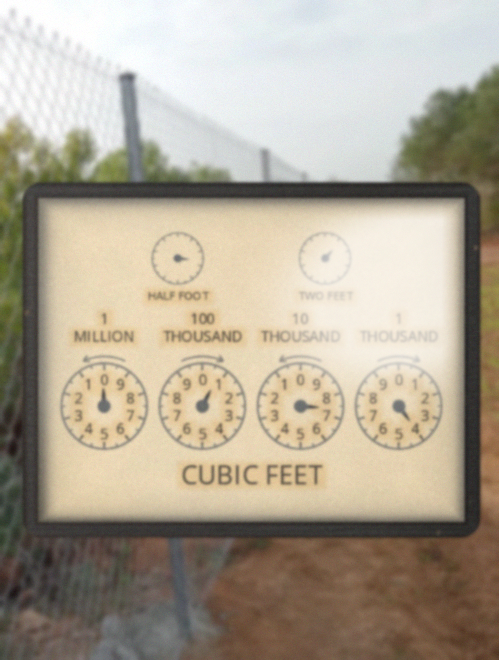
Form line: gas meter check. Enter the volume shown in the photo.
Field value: 7400 ft³
